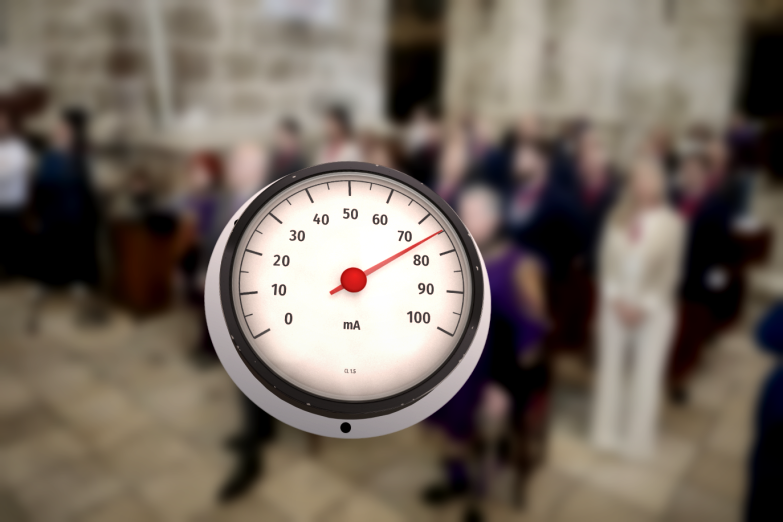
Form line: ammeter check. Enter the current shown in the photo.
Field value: 75 mA
